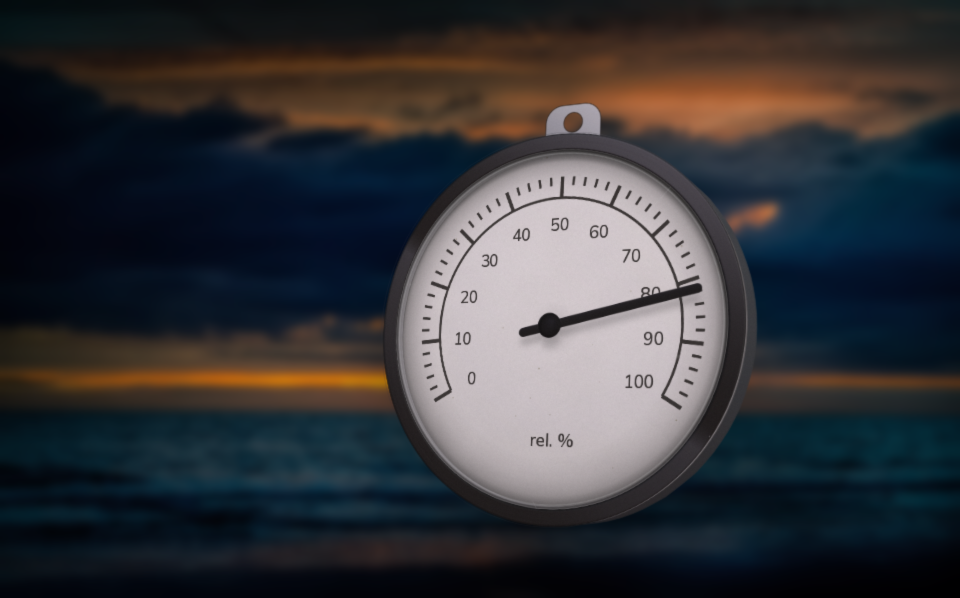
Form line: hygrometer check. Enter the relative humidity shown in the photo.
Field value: 82 %
